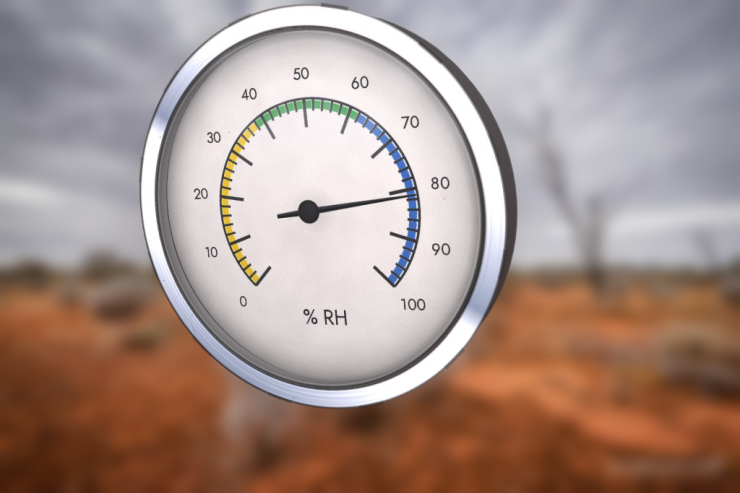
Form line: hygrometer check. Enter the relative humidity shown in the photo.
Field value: 81 %
